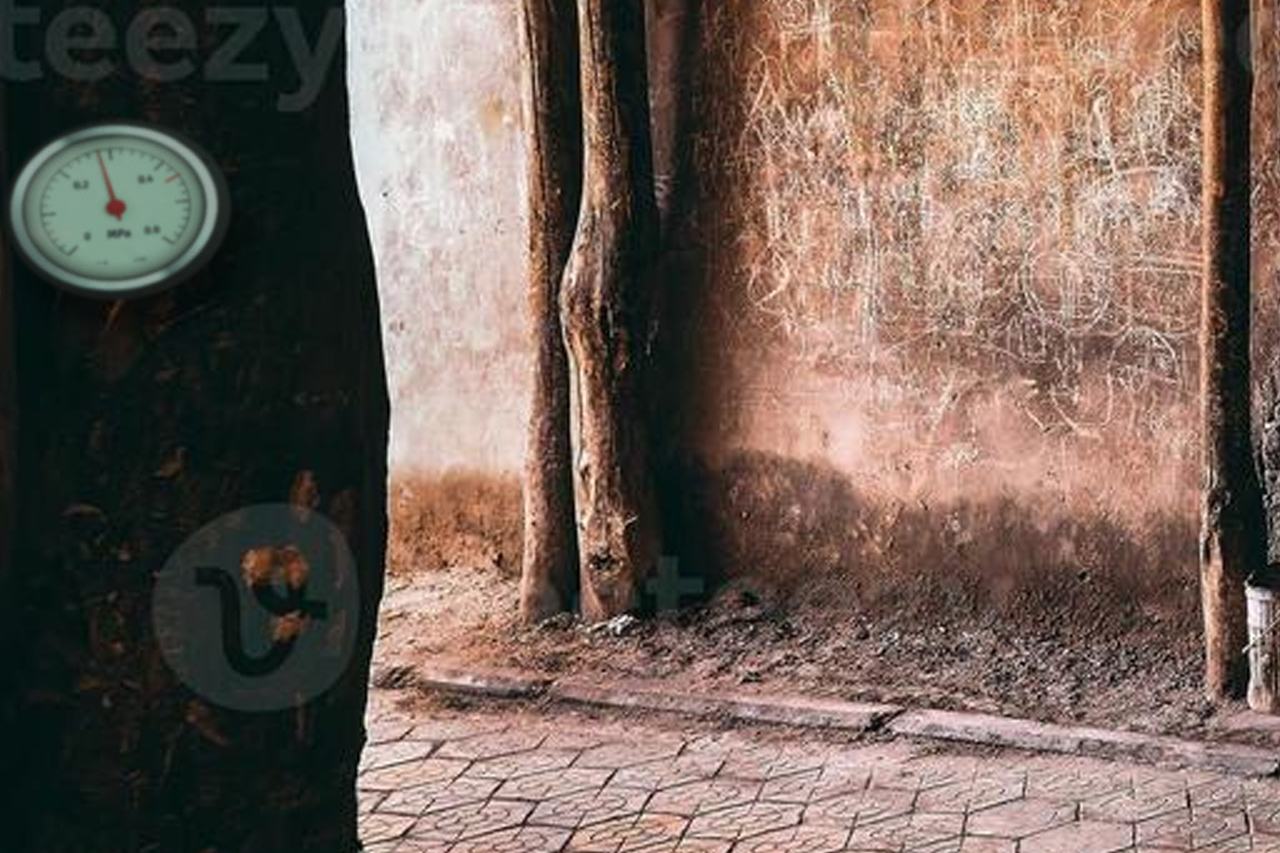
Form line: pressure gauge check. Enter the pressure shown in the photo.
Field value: 0.28 MPa
